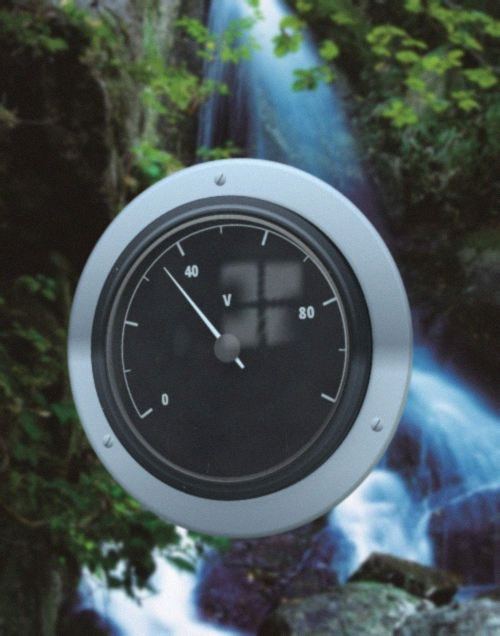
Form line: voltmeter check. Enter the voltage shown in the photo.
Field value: 35 V
